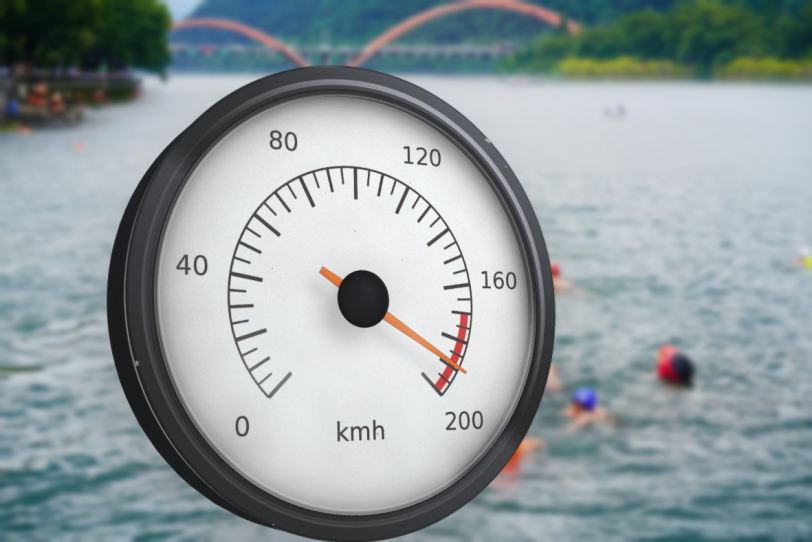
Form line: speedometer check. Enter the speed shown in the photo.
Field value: 190 km/h
